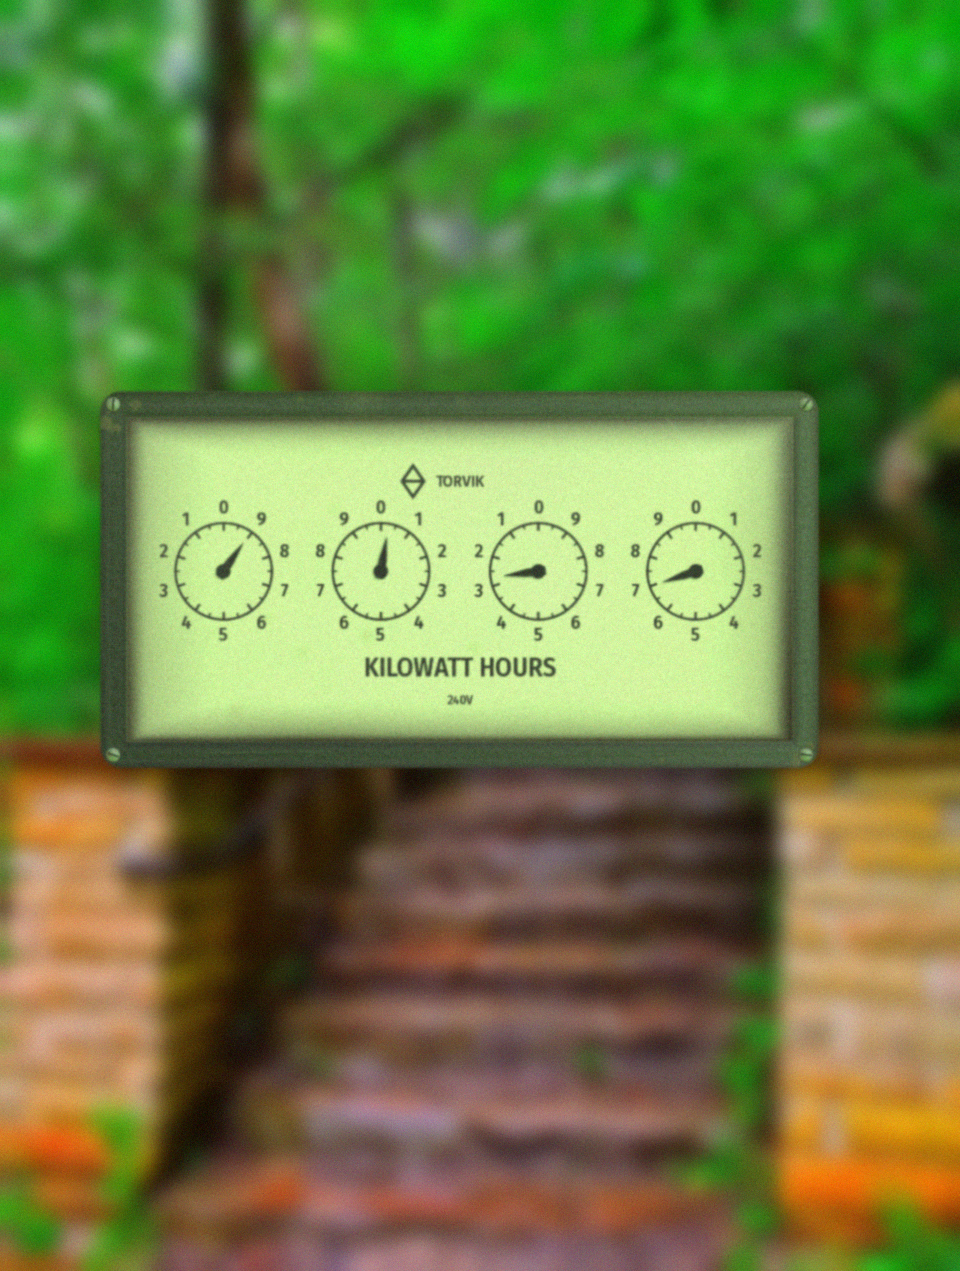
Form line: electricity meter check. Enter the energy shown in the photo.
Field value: 9027 kWh
